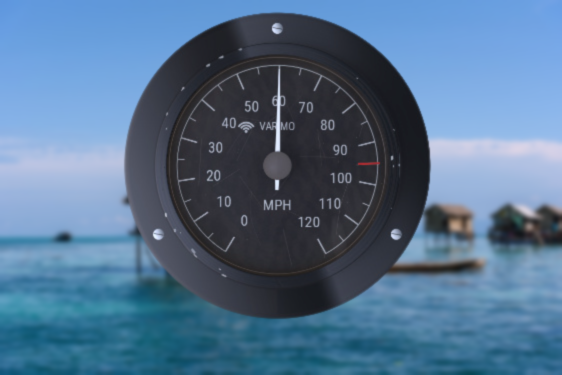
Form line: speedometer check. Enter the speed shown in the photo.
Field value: 60 mph
